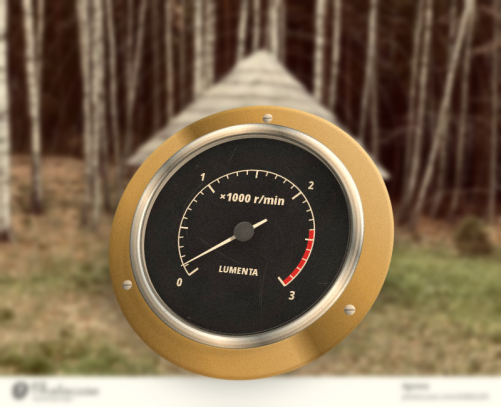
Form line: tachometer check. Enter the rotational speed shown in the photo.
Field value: 100 rpm
